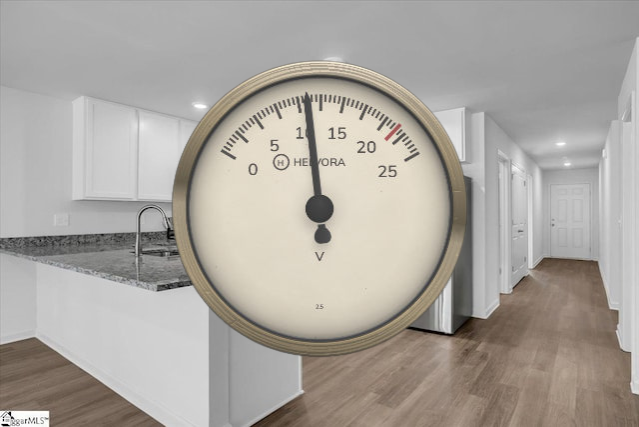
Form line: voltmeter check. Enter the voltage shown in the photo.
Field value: 11 V
